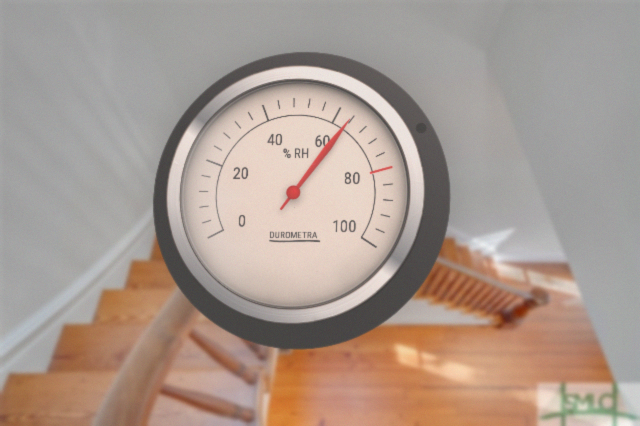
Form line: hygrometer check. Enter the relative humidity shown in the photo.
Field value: 64 %
